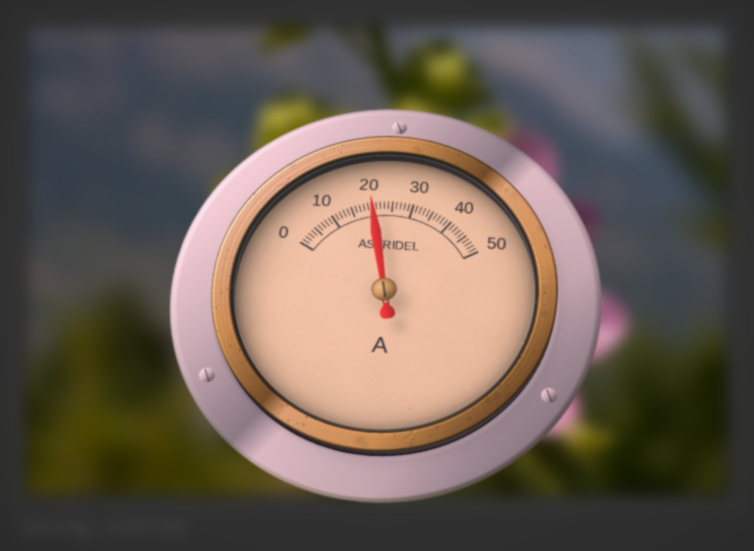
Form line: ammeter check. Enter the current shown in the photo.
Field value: 20 A
